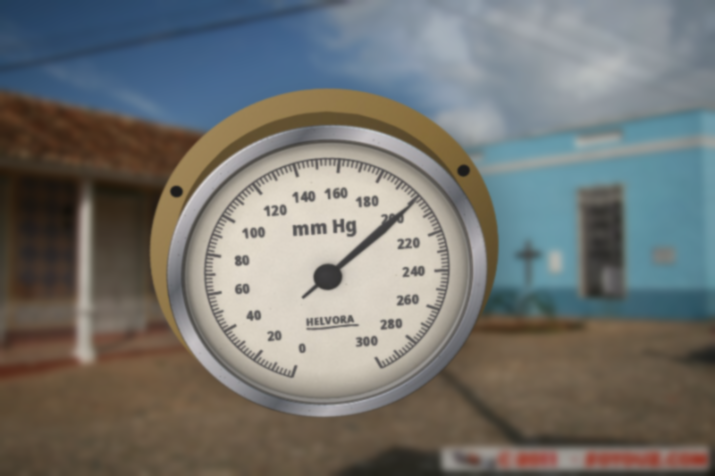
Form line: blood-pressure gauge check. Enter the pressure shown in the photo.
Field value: 200 mmHg
